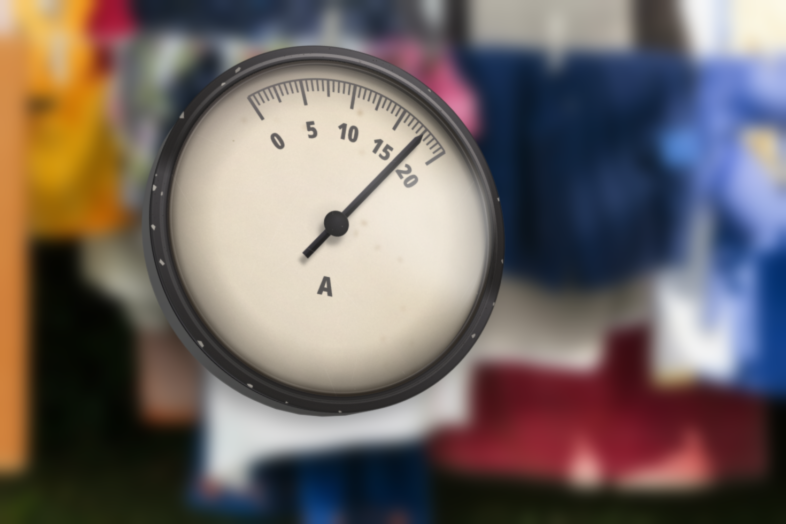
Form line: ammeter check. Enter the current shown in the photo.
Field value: 17.5 A
